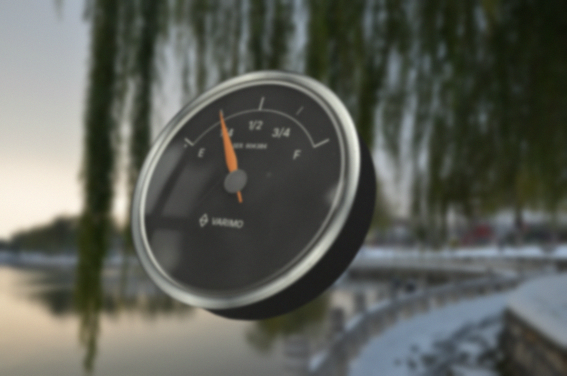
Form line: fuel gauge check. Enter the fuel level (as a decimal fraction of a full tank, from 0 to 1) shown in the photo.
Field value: 0.25
